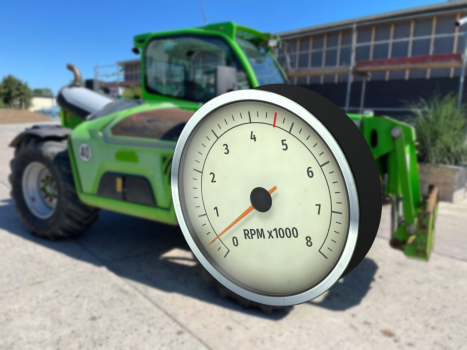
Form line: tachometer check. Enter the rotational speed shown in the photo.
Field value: 400 rpm
